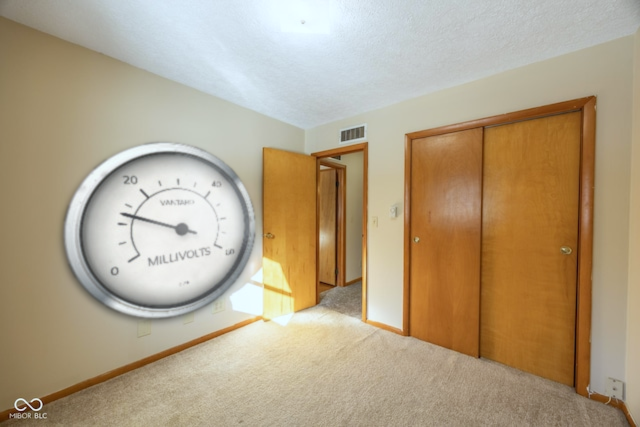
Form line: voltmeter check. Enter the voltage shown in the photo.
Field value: 12.5 mV
